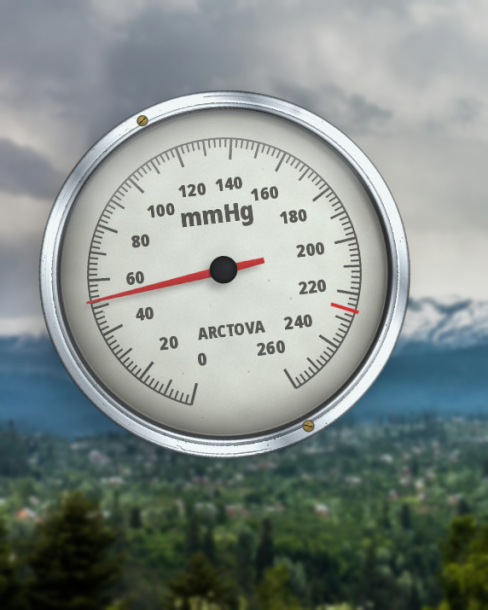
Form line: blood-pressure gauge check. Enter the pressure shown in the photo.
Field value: 52 mmHg
